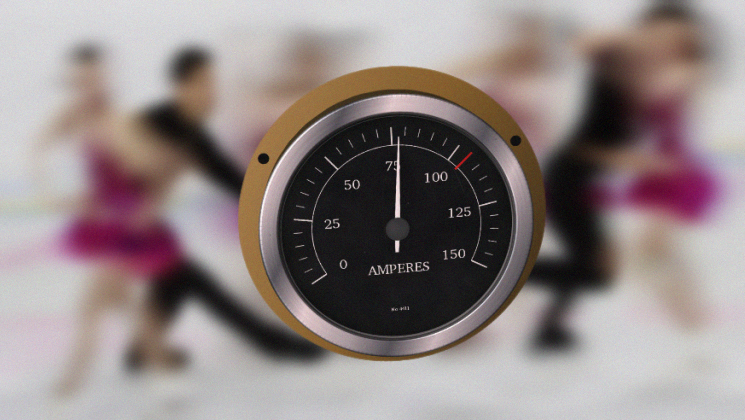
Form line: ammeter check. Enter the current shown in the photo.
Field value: 77.5 A
